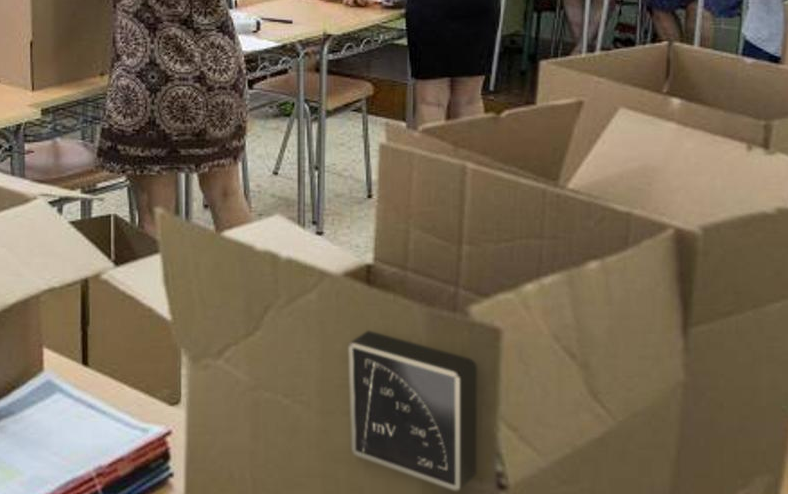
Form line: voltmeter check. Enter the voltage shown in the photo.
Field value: 50 mV
